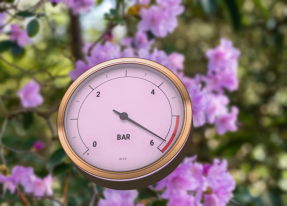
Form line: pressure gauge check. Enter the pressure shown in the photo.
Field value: 5.75 bar
